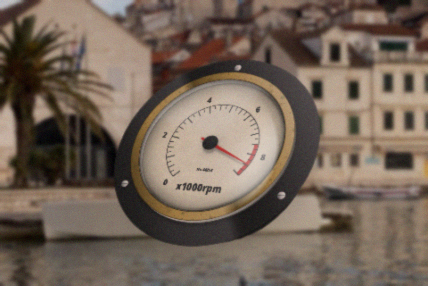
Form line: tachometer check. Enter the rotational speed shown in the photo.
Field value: 8500 rpm
